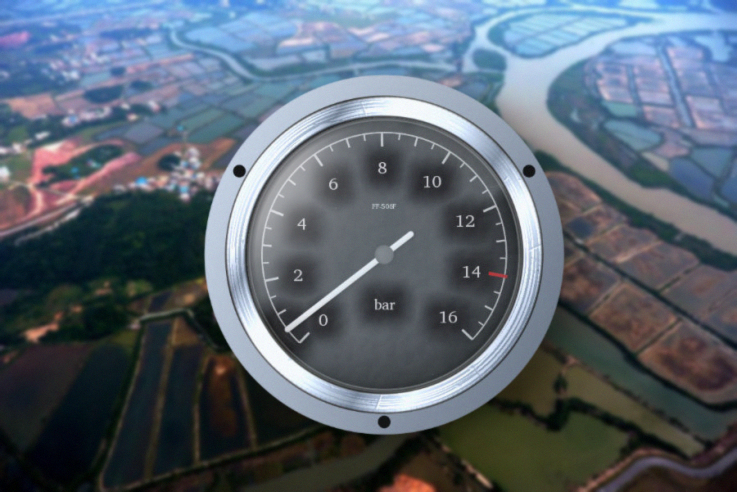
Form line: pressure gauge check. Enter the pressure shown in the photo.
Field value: 0.5 bar
